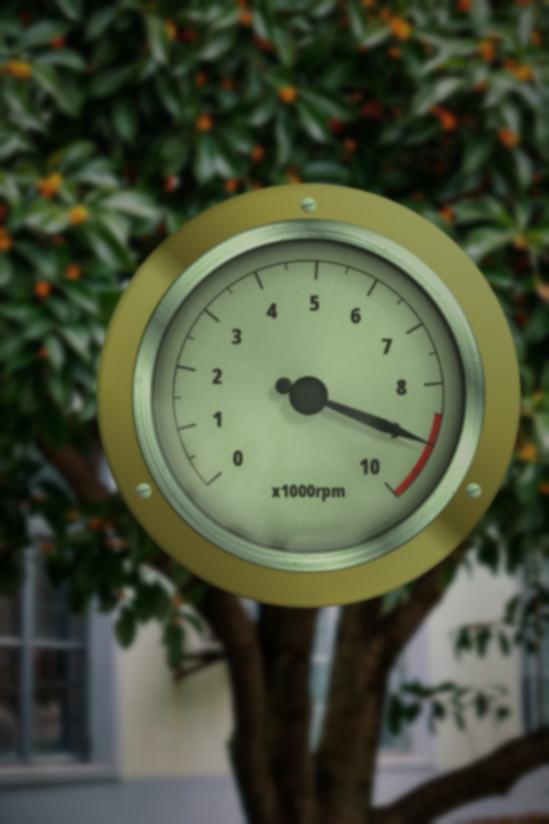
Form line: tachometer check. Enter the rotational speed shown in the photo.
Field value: 9000 rpm
